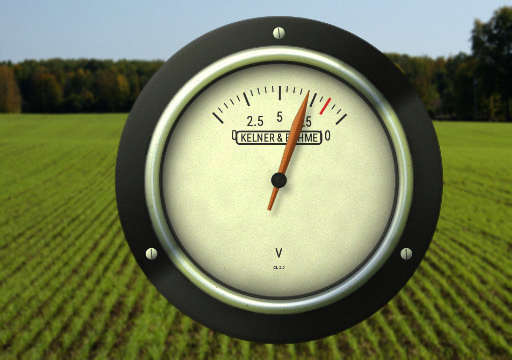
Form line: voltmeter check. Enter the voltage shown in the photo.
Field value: 7 V
